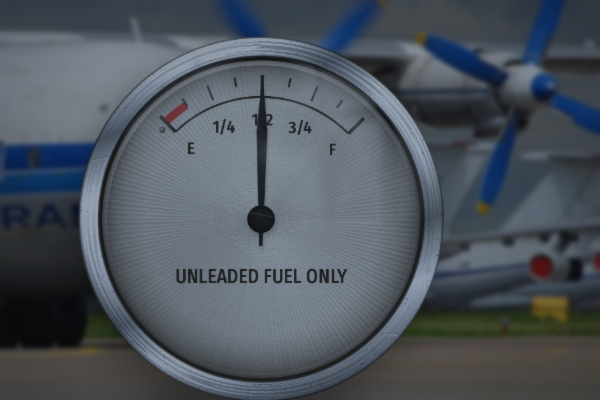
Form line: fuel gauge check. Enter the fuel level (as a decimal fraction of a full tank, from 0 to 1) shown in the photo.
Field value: 0.5
